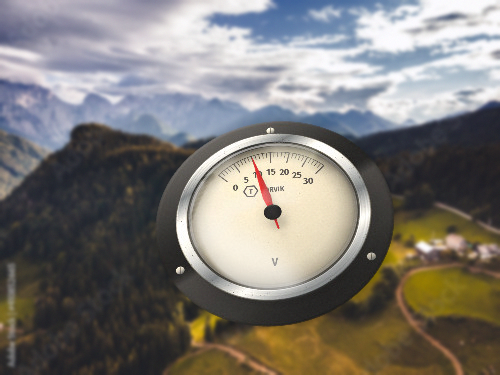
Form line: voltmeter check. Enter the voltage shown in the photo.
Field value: 10 V
